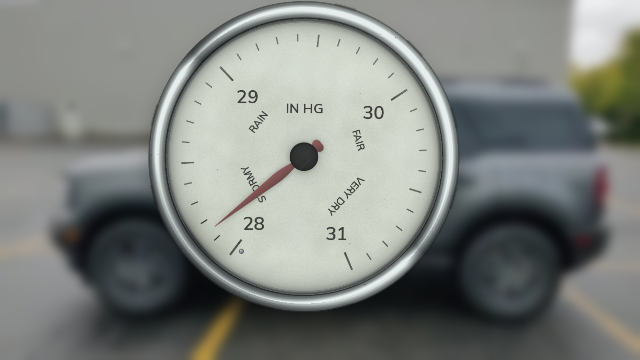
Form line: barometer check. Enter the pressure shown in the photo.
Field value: 28.15 inHg
